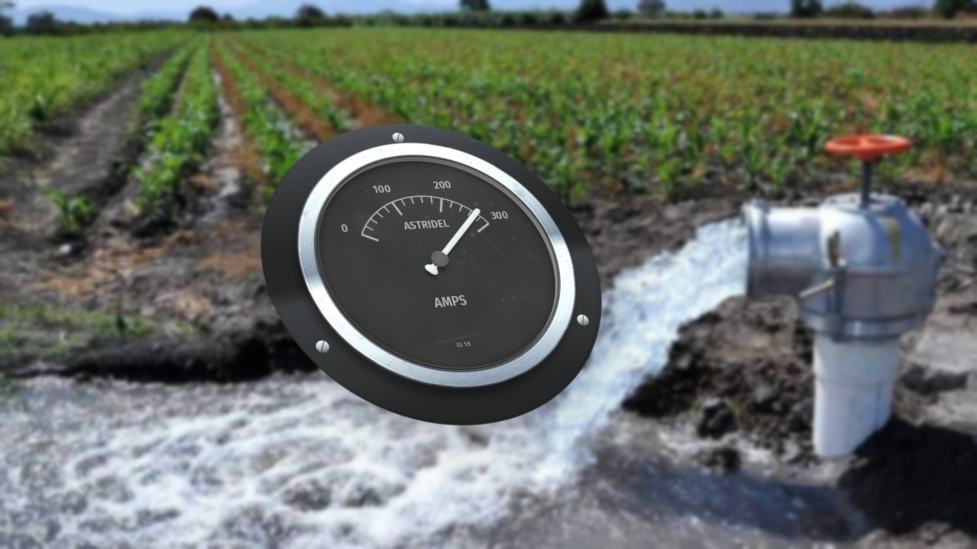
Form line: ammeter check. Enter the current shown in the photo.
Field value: 270 A
